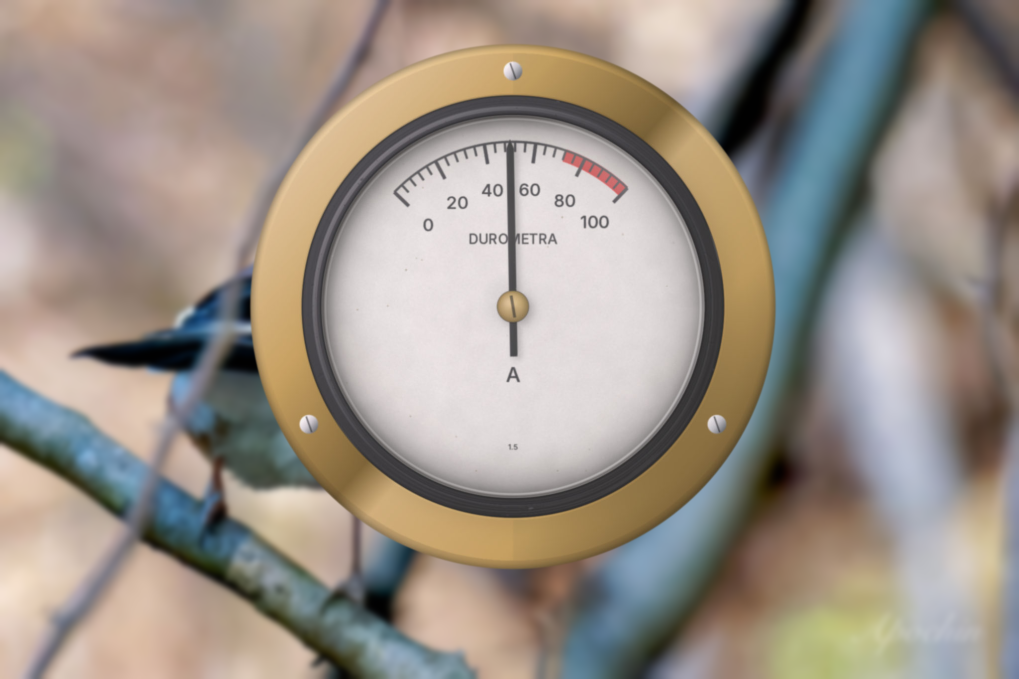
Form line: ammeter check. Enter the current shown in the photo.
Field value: 50 A
